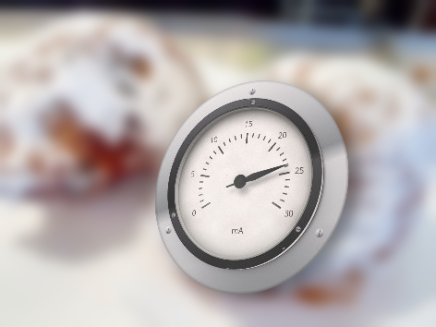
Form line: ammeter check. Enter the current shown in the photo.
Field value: 24 mA
